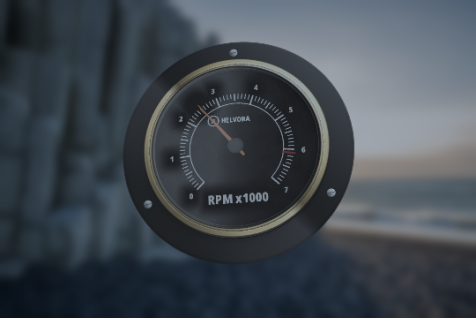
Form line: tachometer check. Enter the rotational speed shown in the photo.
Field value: 2500 rpm
